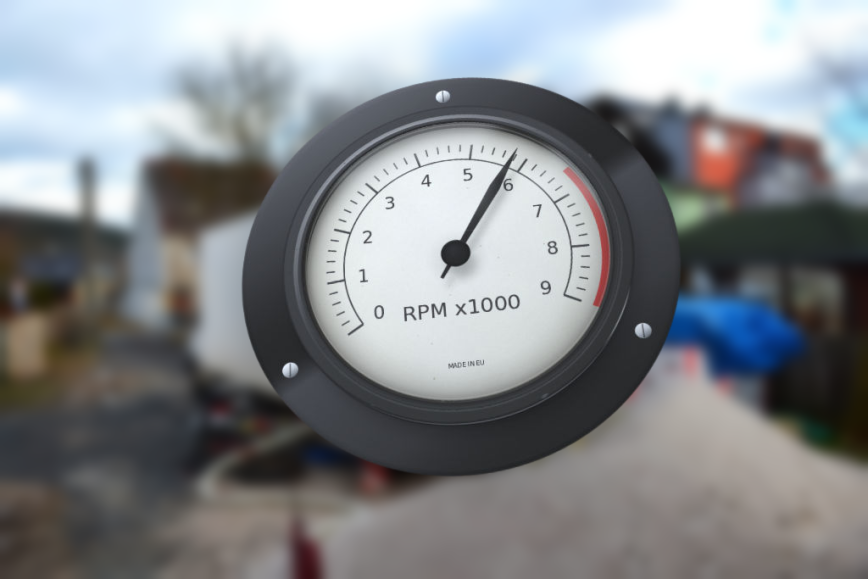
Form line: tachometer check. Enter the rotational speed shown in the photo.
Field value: 5800 rpm
